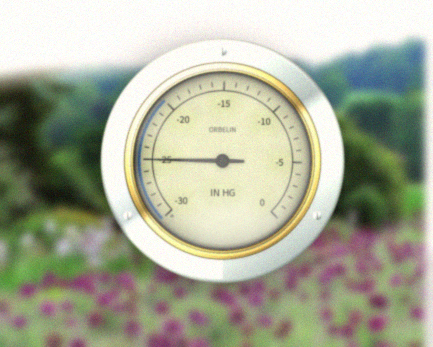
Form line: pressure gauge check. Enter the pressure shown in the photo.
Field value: -25 inHg
